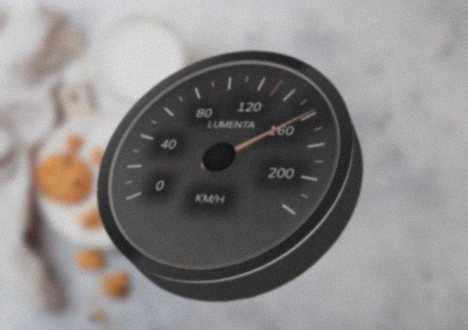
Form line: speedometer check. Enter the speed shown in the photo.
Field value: 160 km/h
